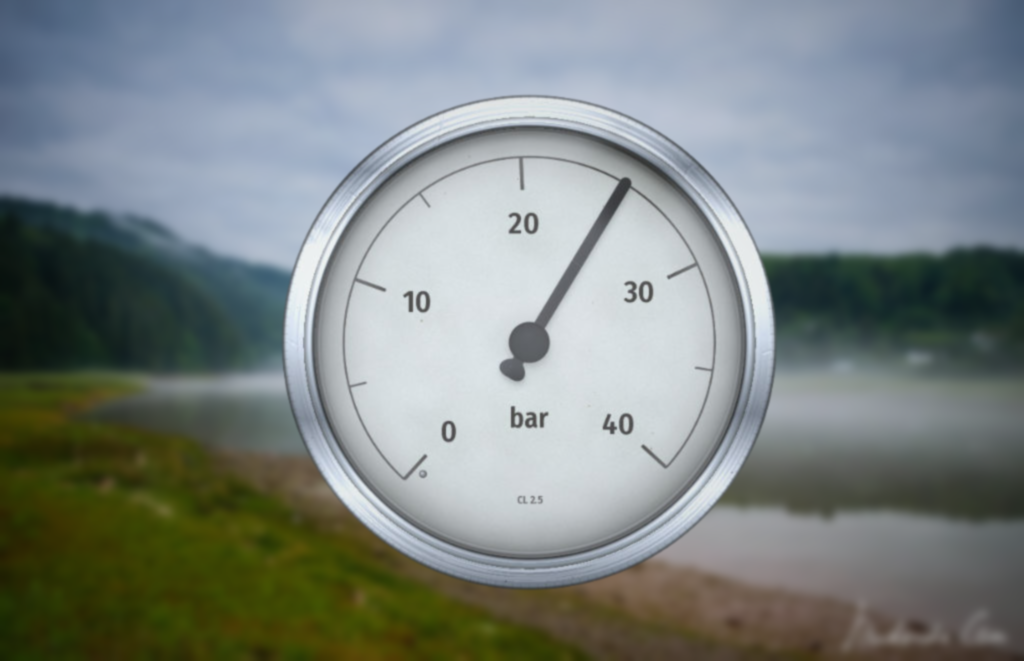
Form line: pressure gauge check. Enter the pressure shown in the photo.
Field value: 25 bar
